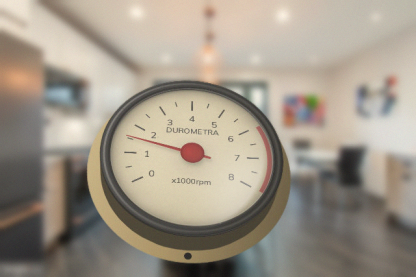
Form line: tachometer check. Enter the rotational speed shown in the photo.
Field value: 1500 rpm
